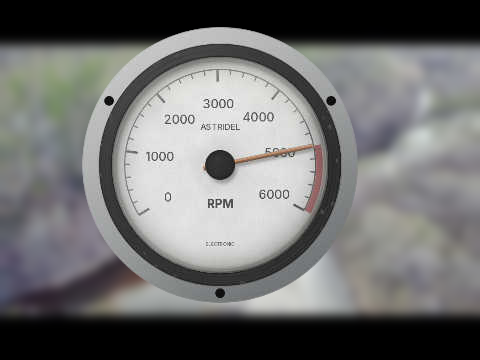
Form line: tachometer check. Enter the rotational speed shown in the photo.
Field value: 5000 rpm
